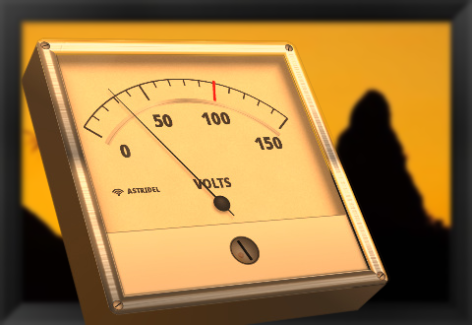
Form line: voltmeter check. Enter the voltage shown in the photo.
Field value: 30 V
